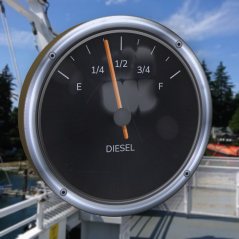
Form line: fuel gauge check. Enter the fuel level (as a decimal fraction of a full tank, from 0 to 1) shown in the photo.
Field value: 0.375
